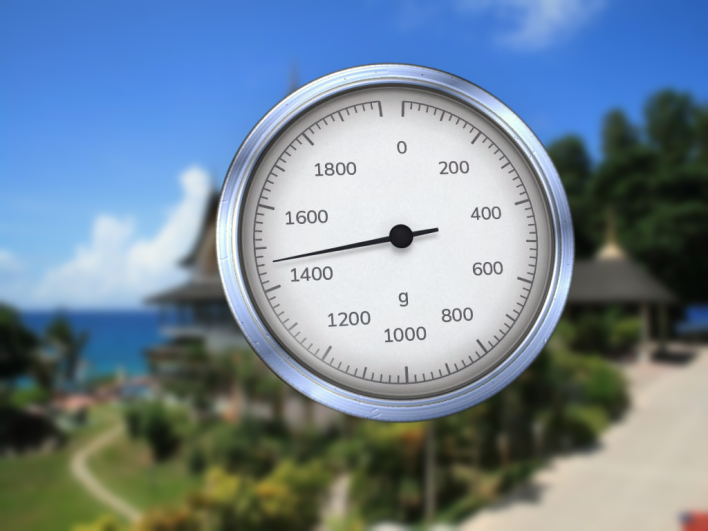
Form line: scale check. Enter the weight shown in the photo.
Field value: 1460 g
